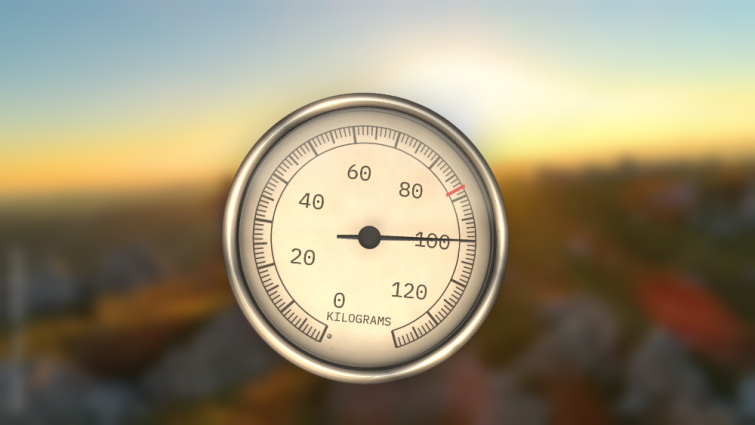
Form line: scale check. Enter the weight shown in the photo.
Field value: 100 kg
